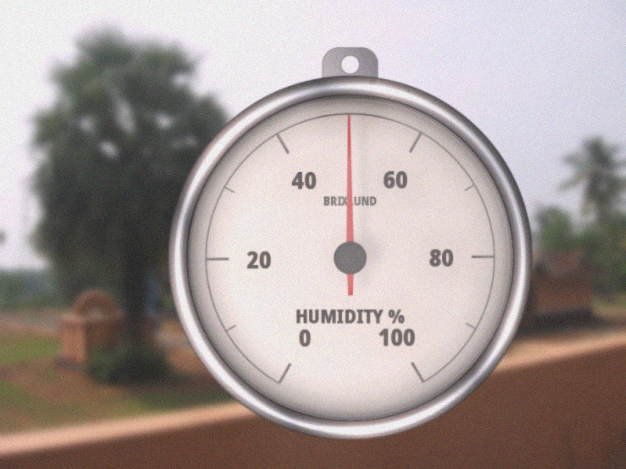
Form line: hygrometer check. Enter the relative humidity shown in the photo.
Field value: 50 %
